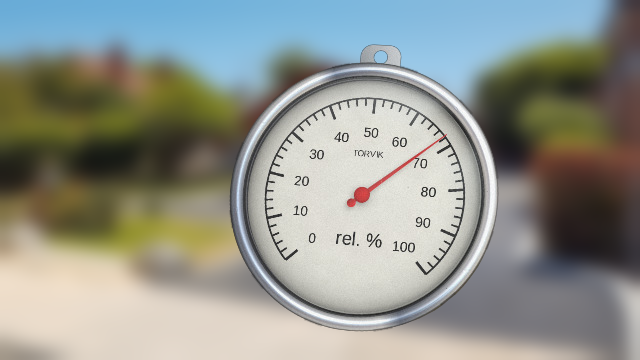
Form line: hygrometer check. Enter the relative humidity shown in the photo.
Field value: 68 %
